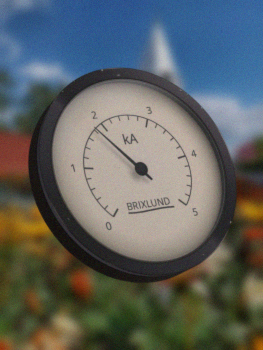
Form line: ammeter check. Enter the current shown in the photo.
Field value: 1.8 kA
